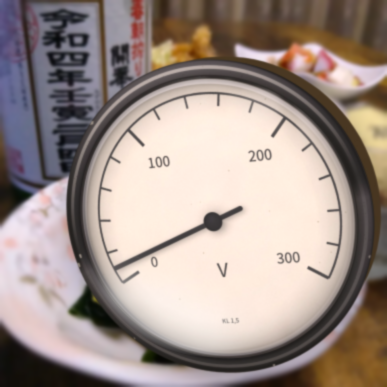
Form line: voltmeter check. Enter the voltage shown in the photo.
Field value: 10 V
